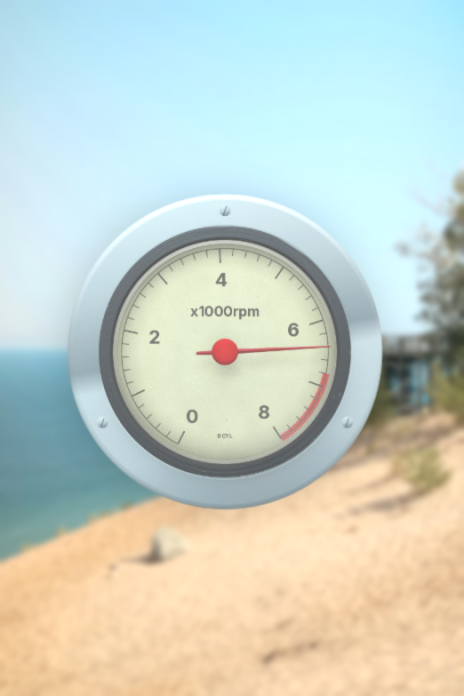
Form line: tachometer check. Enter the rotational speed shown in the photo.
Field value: 6400 rpm
